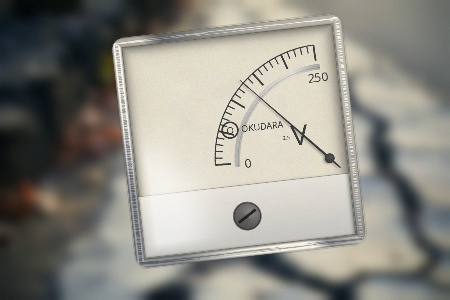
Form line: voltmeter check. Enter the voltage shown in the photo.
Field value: 130 V
